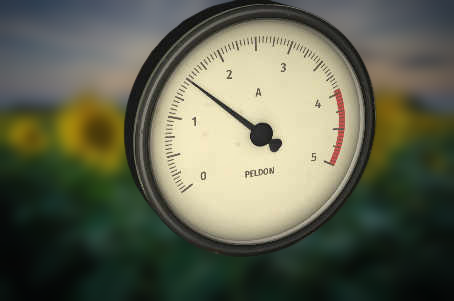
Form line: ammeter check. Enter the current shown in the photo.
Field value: 1.5 A
